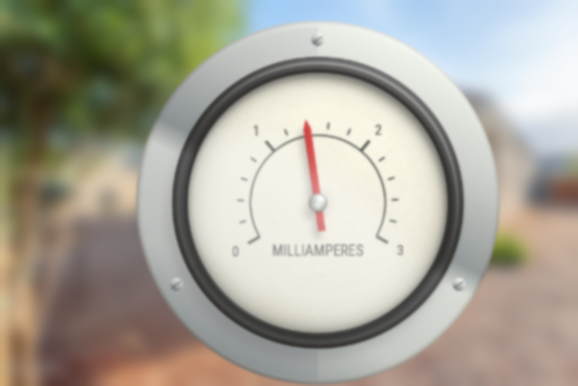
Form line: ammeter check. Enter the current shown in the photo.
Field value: 1.4 mA
